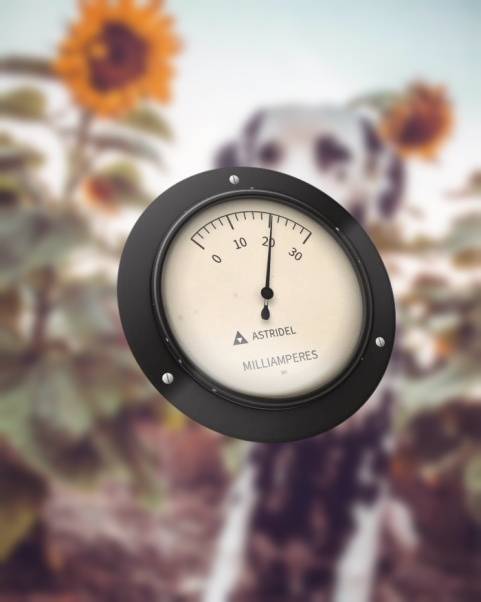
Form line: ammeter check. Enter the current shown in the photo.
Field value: 20 mA
